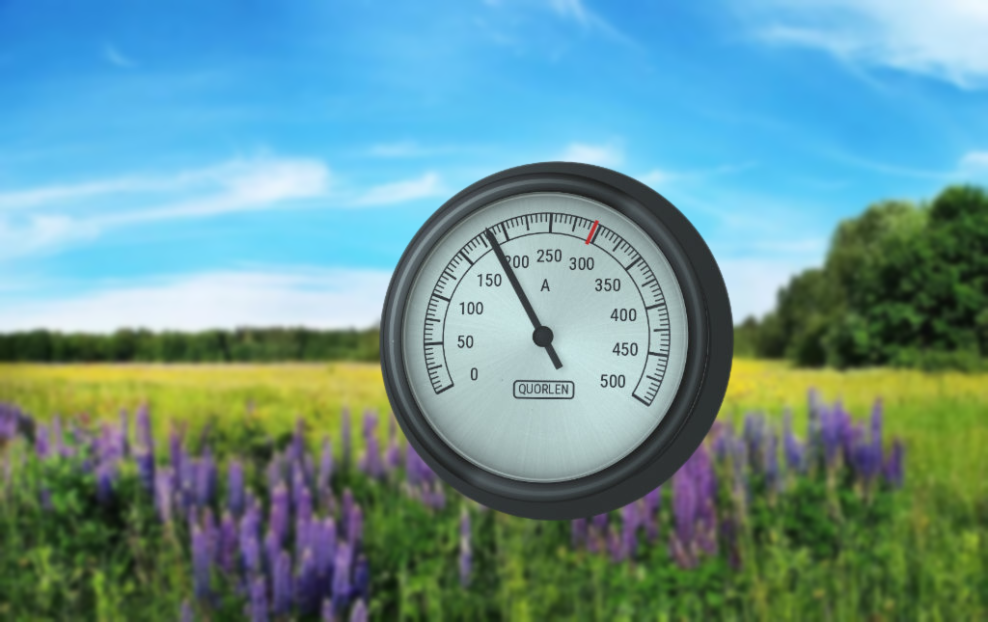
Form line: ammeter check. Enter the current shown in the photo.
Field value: 185 A
